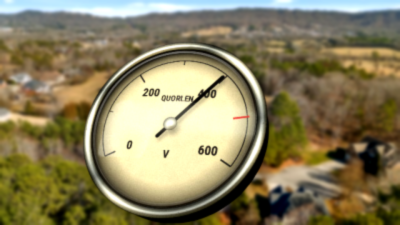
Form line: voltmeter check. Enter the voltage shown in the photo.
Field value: 400 V
